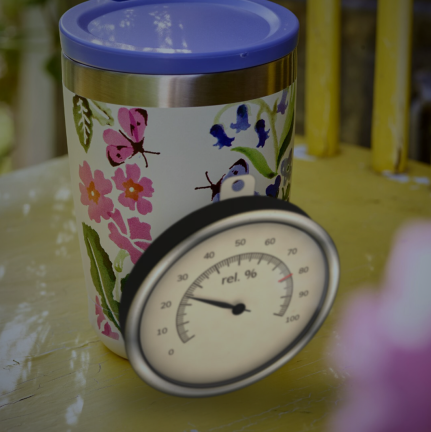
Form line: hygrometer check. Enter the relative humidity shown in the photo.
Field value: 25 %
